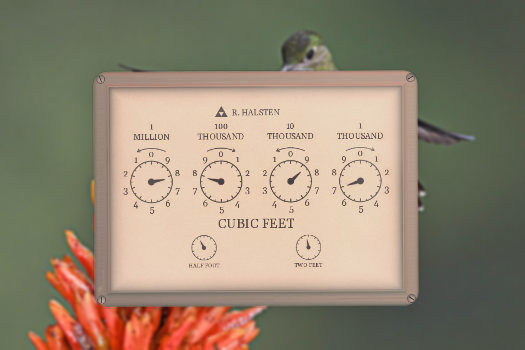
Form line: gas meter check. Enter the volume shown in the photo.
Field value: 778700 ft³
